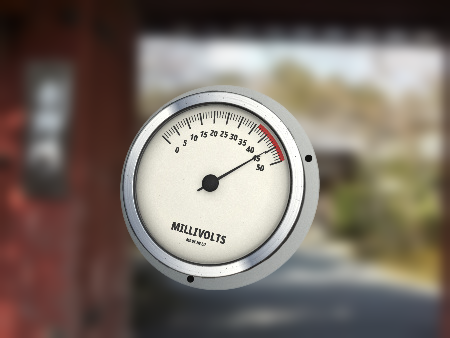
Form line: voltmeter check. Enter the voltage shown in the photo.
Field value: 45 mV
